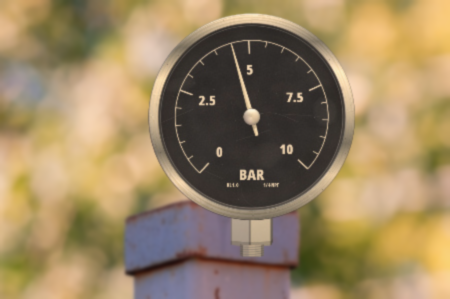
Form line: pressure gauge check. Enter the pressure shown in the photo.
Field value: 4.5 bar
